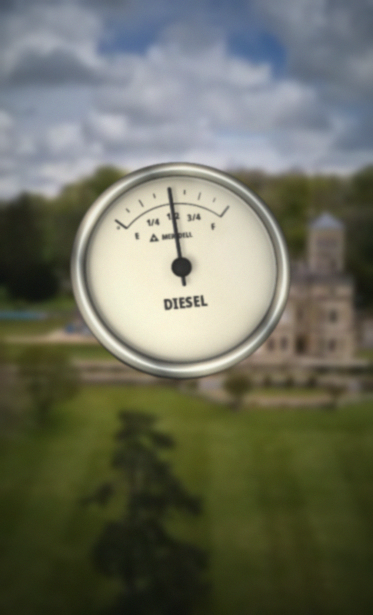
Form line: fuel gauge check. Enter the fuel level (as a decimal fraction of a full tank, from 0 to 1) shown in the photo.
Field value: 0.5
